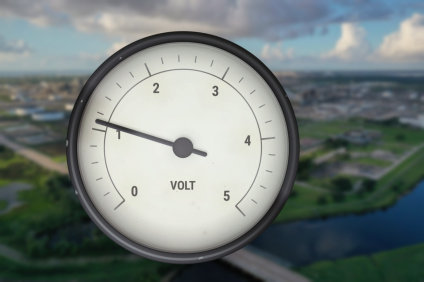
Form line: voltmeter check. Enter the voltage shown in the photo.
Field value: 1.1 V
